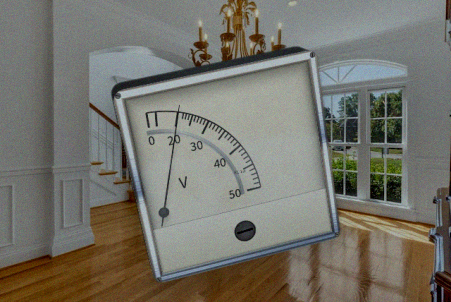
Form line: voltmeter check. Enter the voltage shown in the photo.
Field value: 20 V
